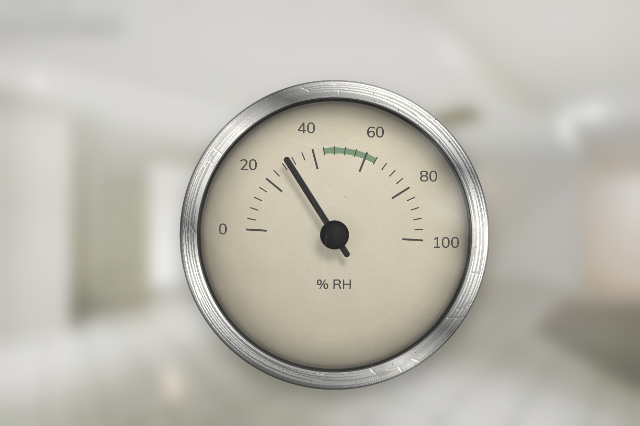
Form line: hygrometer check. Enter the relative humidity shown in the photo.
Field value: 30 %
